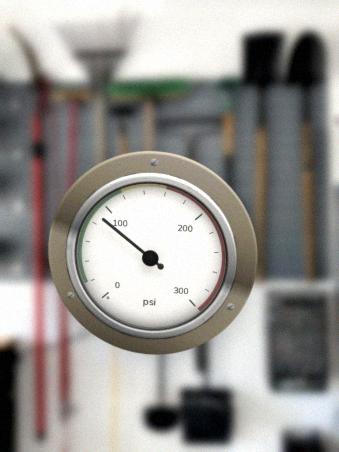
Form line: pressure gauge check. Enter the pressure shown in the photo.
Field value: 90 psi
